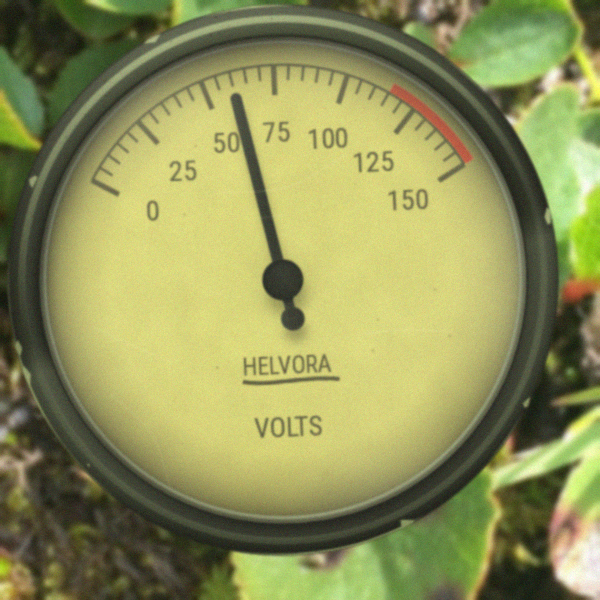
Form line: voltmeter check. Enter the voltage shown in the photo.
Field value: 60 V
